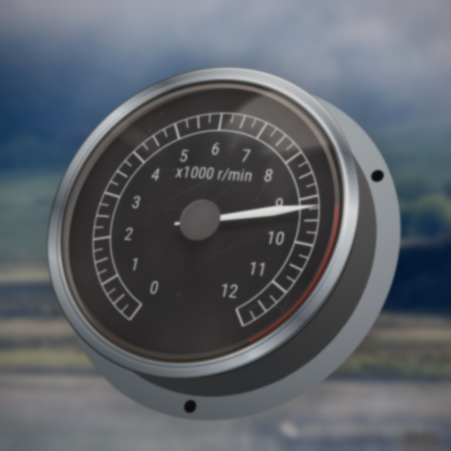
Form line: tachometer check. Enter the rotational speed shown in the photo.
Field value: 9250 rpm
